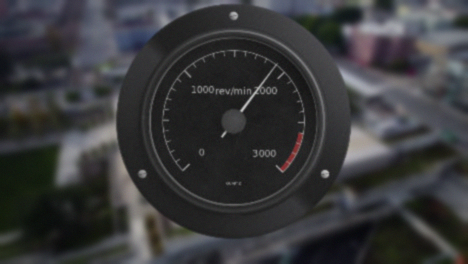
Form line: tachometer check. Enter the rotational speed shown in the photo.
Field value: 1900 rpm
